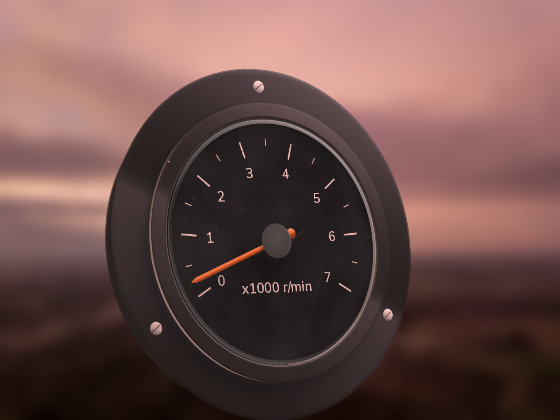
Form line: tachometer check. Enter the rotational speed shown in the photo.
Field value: 250 rpm
